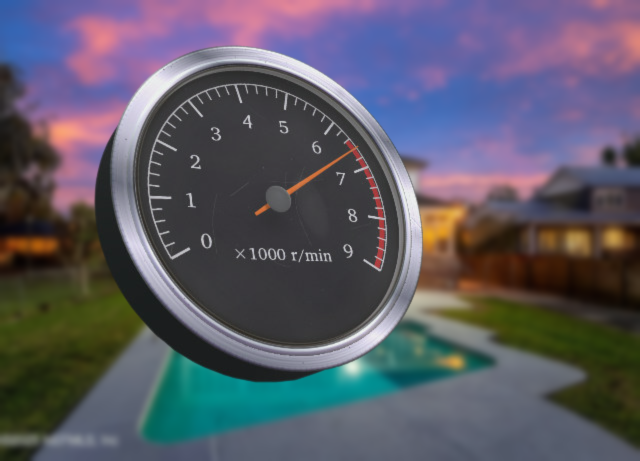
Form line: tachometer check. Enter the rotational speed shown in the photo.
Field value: 6600 rpm
